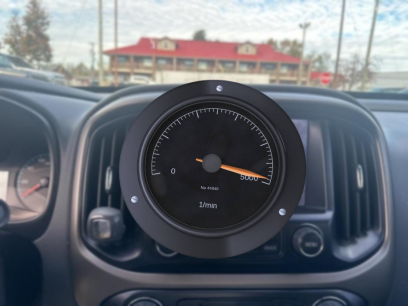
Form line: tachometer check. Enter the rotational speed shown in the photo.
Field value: 4900 rpm
